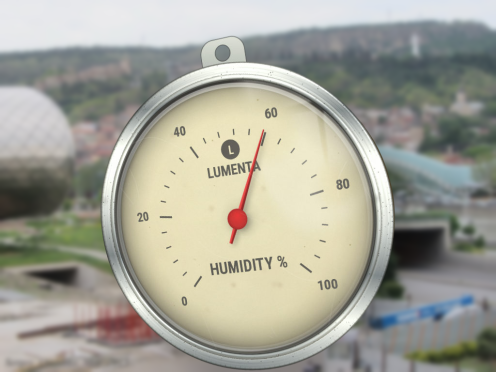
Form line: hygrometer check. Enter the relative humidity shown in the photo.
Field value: 60 %
